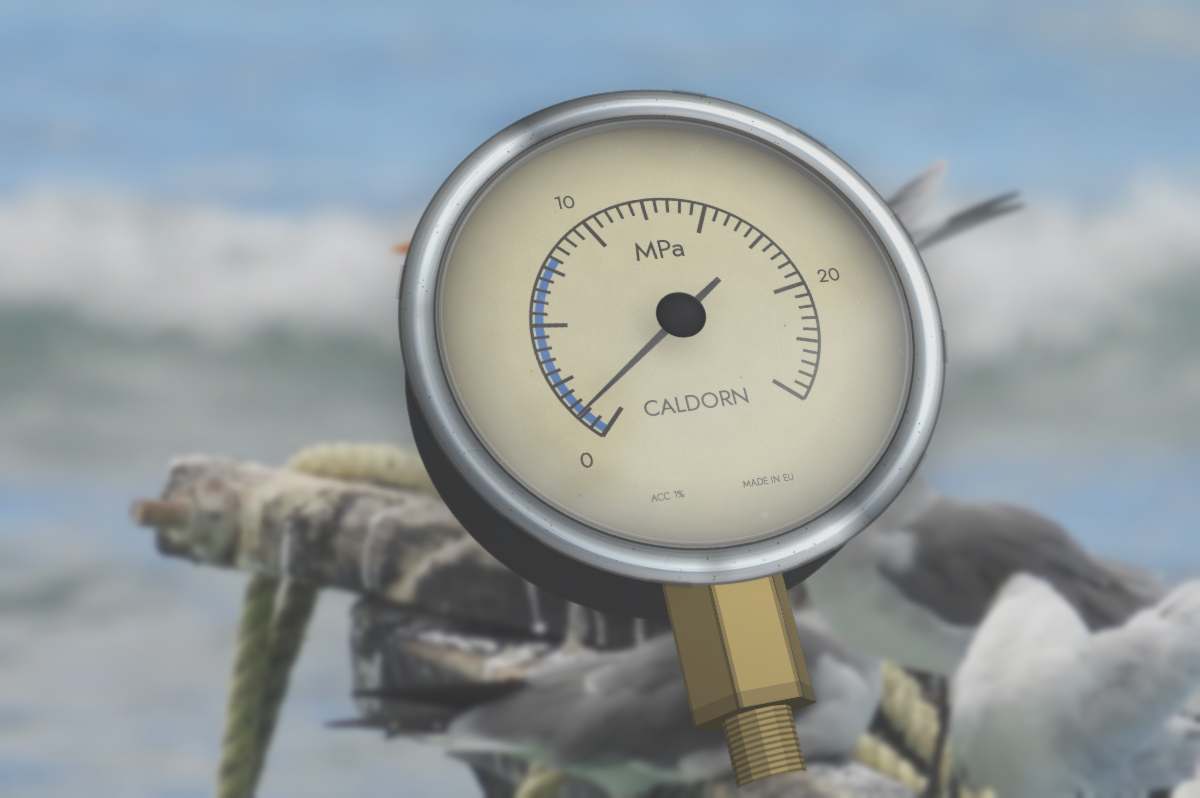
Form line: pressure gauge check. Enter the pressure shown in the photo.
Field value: 1 MPa
